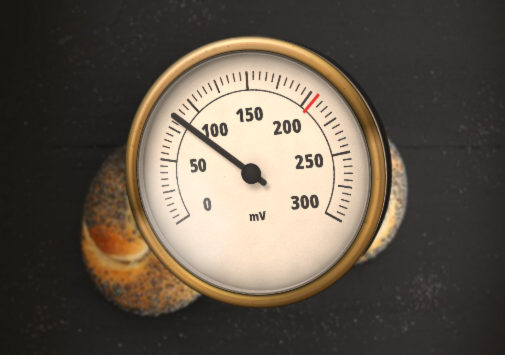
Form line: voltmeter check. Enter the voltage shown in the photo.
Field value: 85 mV
